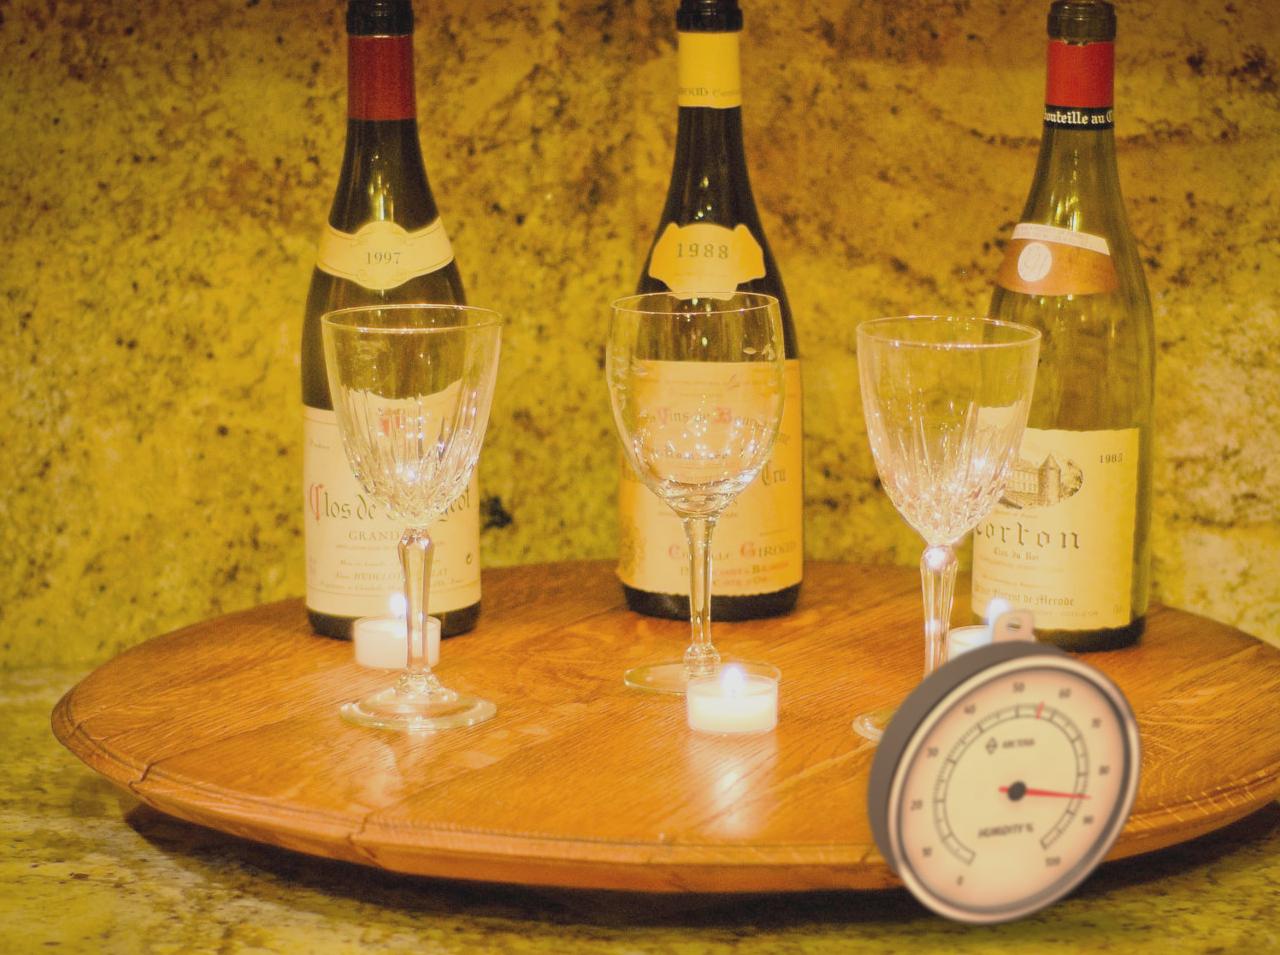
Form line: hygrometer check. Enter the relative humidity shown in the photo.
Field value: 85 %
